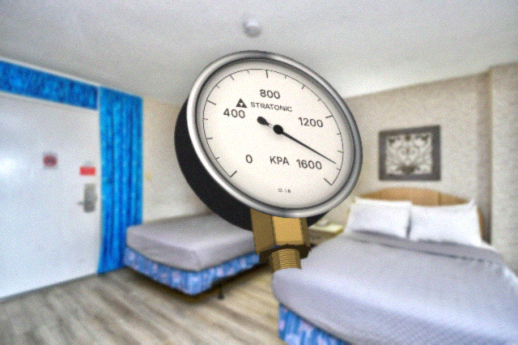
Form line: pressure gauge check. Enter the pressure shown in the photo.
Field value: 1500 kPa
